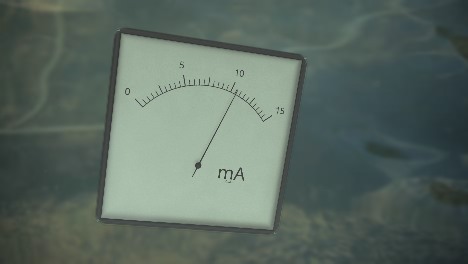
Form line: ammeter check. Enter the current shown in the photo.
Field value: 10.5 mA
